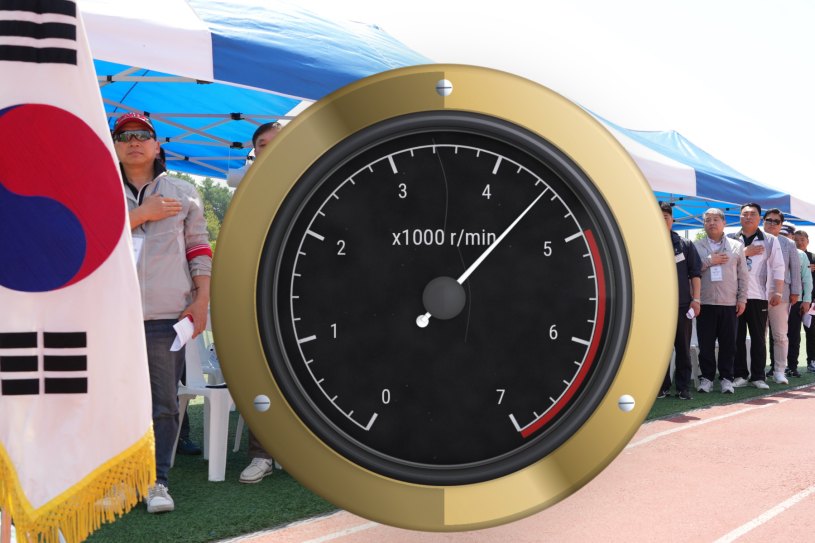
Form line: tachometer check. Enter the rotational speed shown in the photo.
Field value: 4500 rpm
